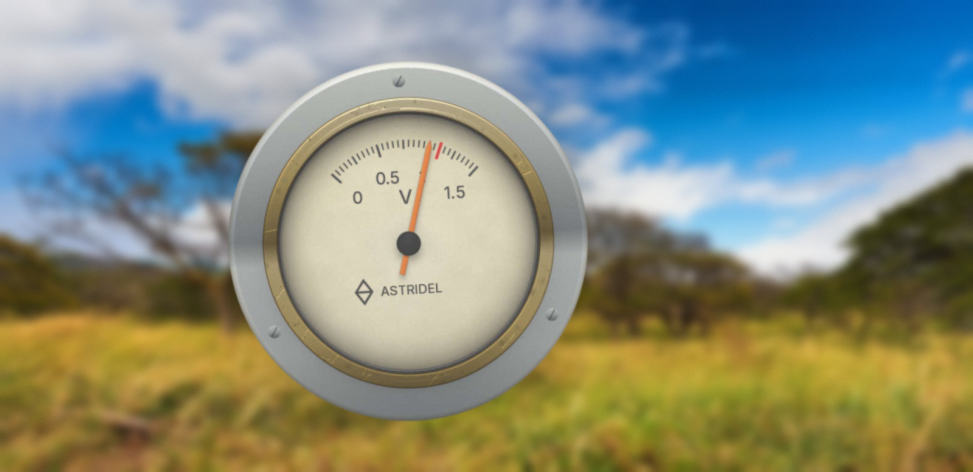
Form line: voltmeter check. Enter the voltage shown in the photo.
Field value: 1 V
